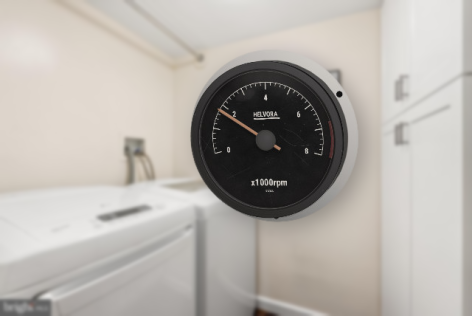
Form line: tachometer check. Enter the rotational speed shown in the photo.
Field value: 1800 rpm
